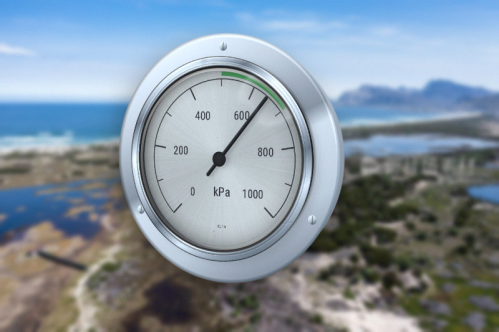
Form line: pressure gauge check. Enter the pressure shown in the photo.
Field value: 650 kPa
